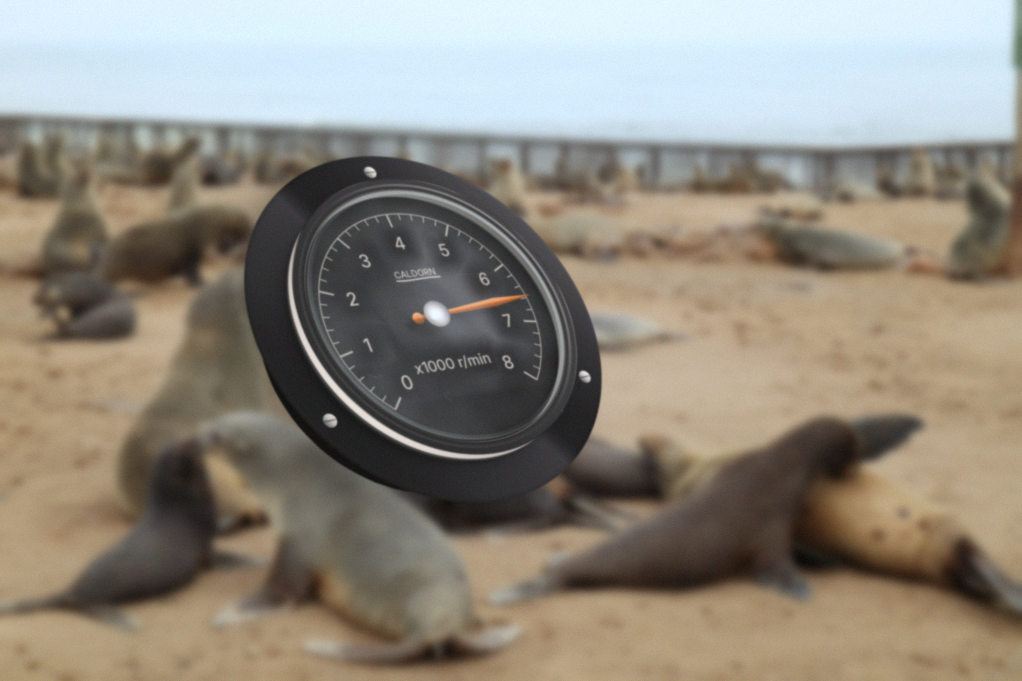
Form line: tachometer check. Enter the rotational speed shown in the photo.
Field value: 6600 rpm
